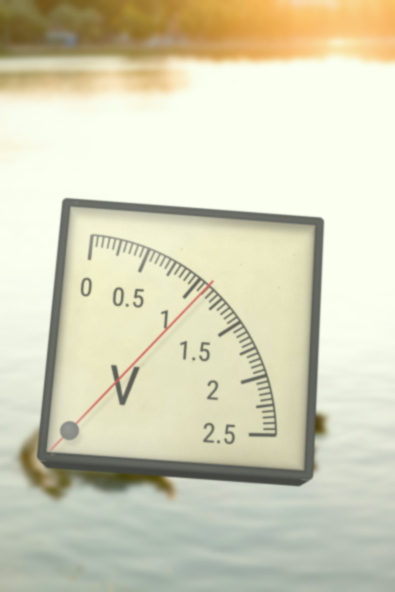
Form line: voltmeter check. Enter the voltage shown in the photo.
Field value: 1.1 V
